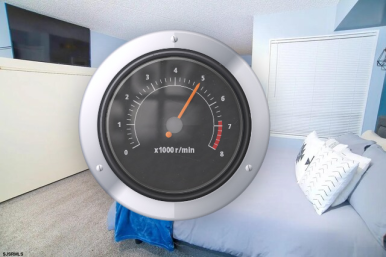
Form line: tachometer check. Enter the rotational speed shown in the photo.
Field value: 5000 rpm
